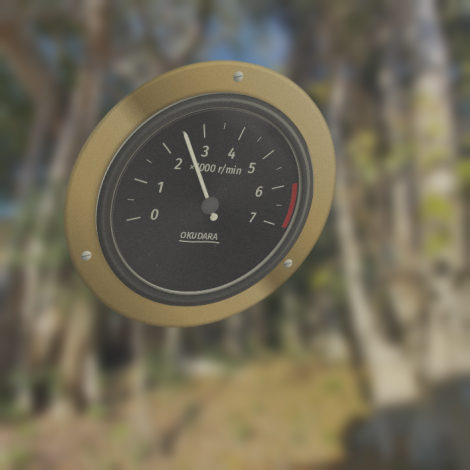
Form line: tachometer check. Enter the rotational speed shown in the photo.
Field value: 2500 rpm
